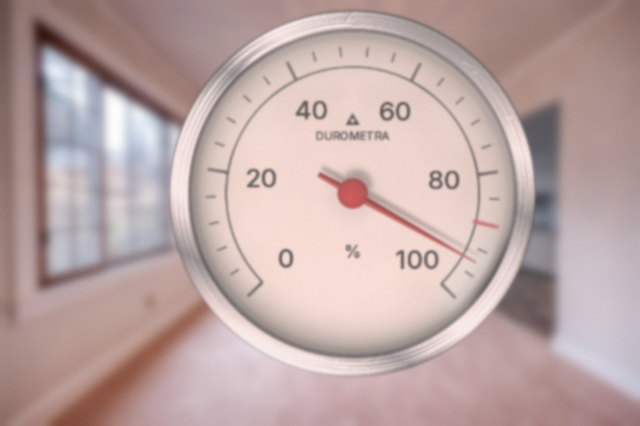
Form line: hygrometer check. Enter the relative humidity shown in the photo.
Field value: 94 %
